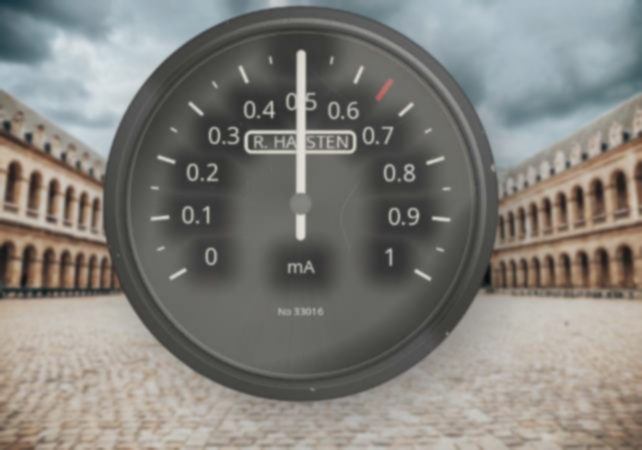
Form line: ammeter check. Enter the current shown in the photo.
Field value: 0.5 mA
